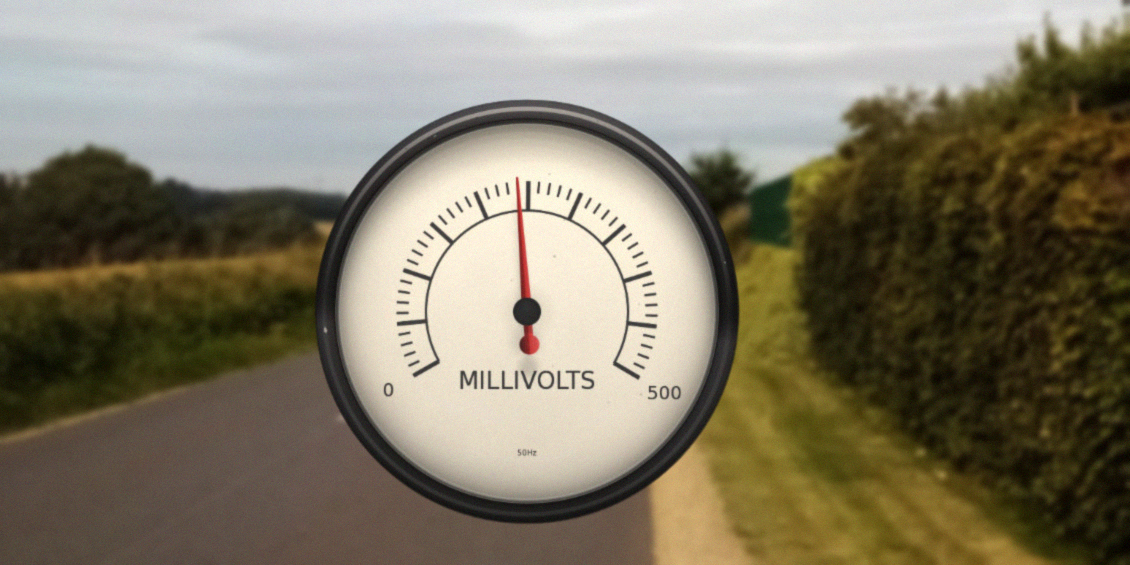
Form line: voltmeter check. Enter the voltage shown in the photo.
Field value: 240 mV
